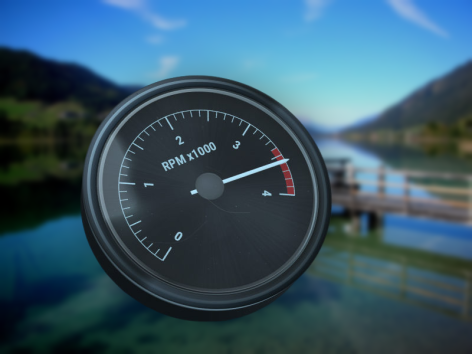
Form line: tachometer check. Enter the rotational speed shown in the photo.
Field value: 3600 rpm
